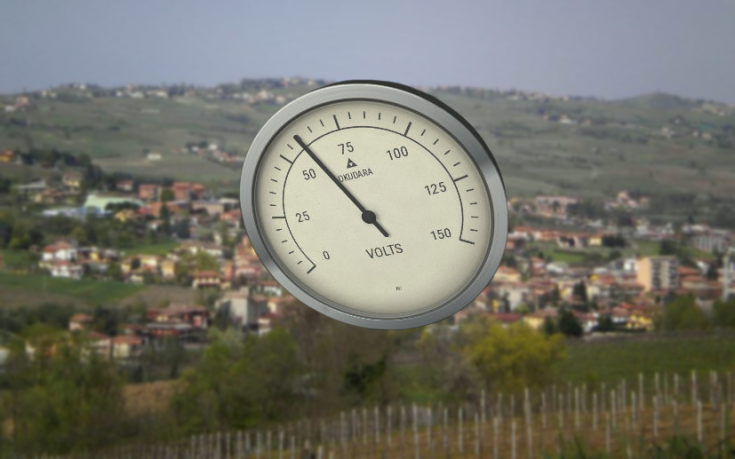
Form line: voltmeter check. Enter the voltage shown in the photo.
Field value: 60 V
